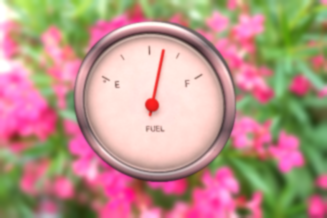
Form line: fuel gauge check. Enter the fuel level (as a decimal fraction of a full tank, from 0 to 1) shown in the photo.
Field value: 0.625
